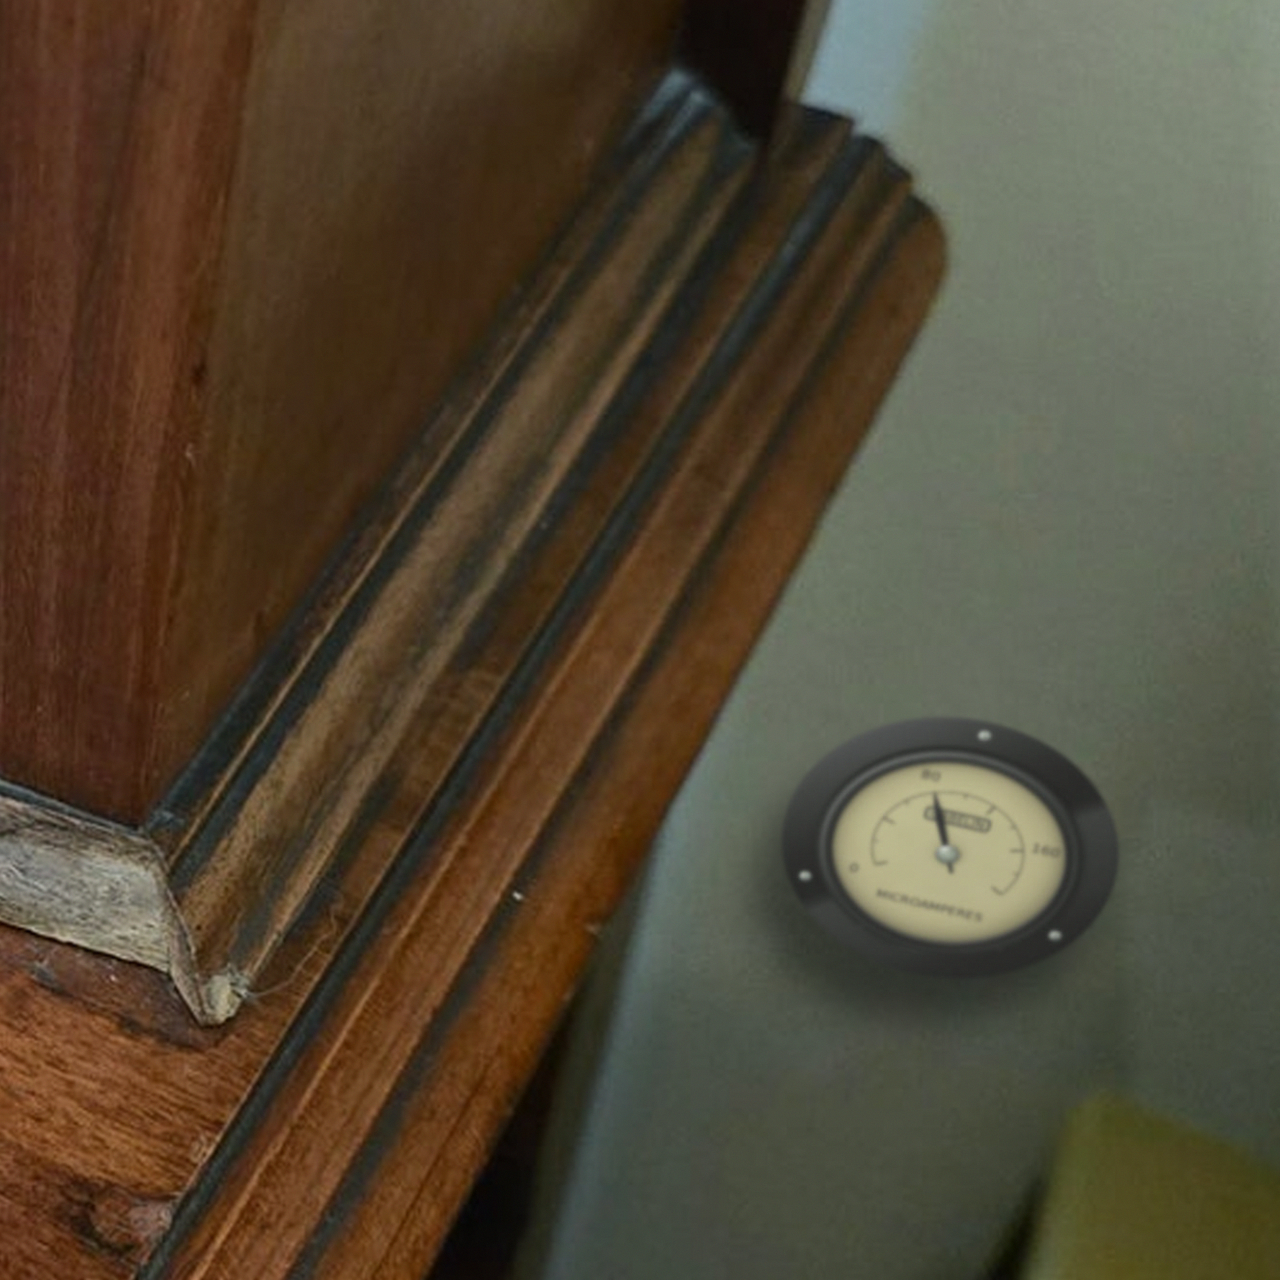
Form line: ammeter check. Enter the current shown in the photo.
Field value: 80 µA
